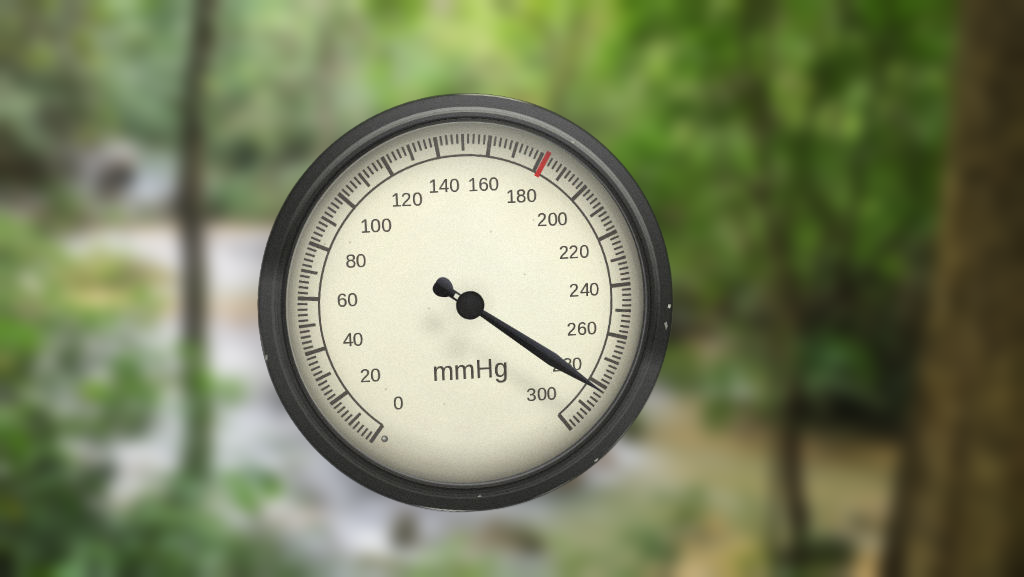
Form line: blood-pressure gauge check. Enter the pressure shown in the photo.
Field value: 282 mmHg
